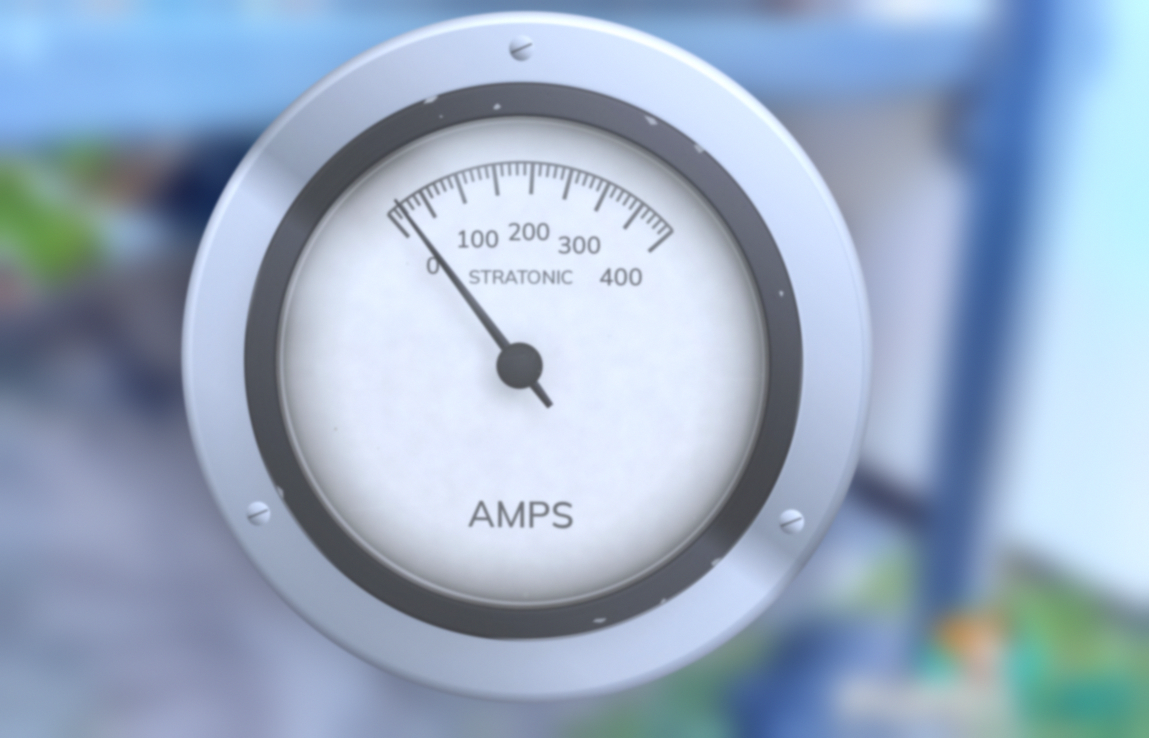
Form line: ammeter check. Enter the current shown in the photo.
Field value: 20 A
